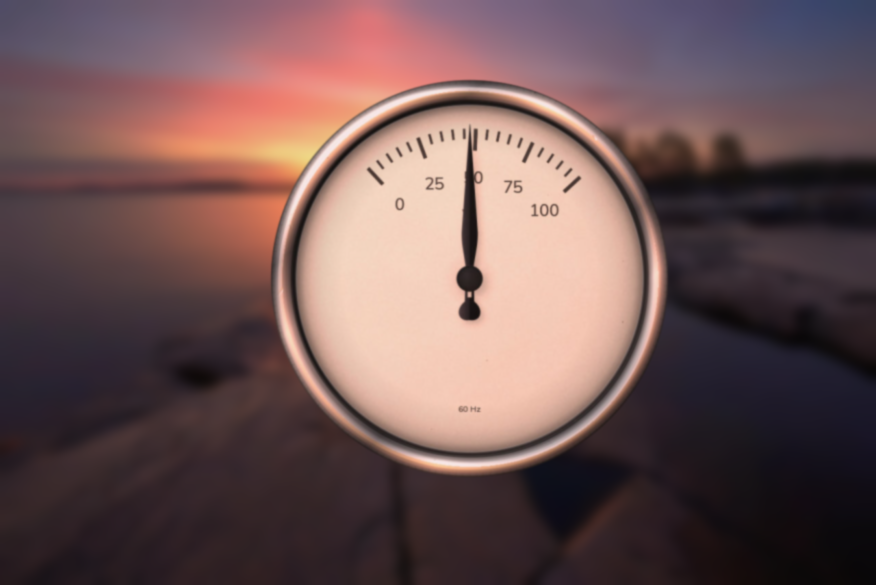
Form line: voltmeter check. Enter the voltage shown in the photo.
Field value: 47.5 V
